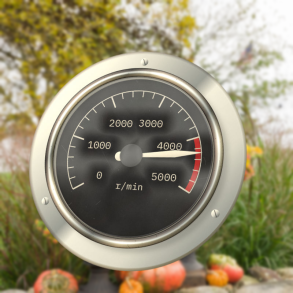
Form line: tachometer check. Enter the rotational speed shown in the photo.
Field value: 4300 rpm
